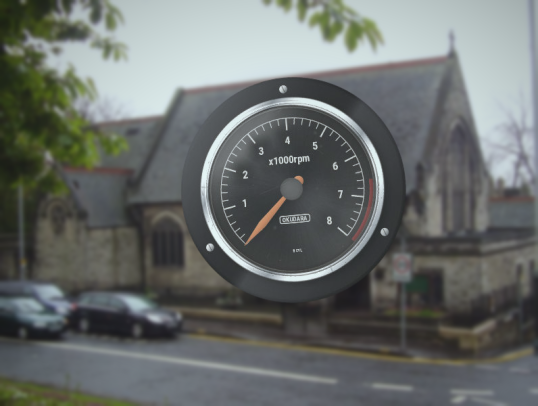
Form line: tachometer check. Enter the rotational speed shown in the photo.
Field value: 0 rpm
